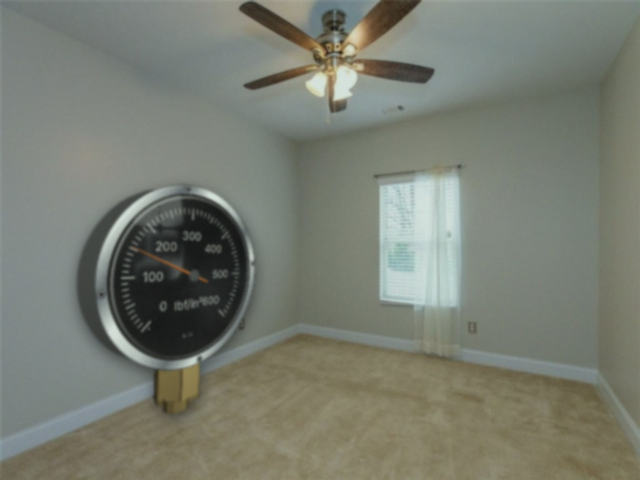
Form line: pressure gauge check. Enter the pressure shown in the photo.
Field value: 150 psi
